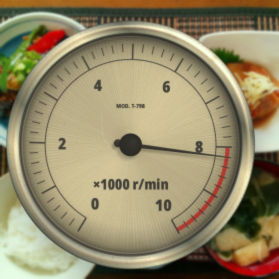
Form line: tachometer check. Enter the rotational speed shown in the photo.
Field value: 8200 rpm
